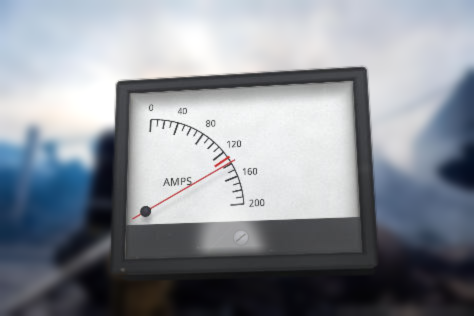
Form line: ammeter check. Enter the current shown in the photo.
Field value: 140 A
